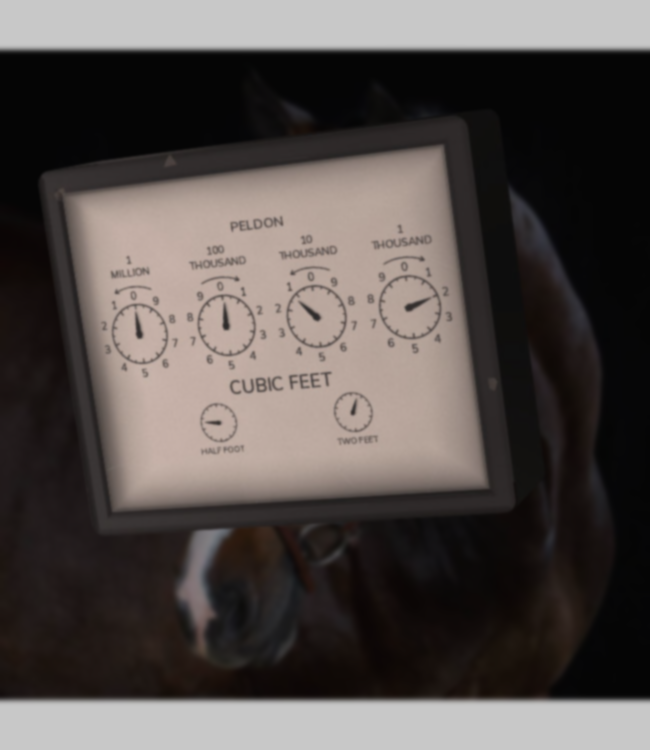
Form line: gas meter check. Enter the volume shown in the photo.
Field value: 1200 ft³
